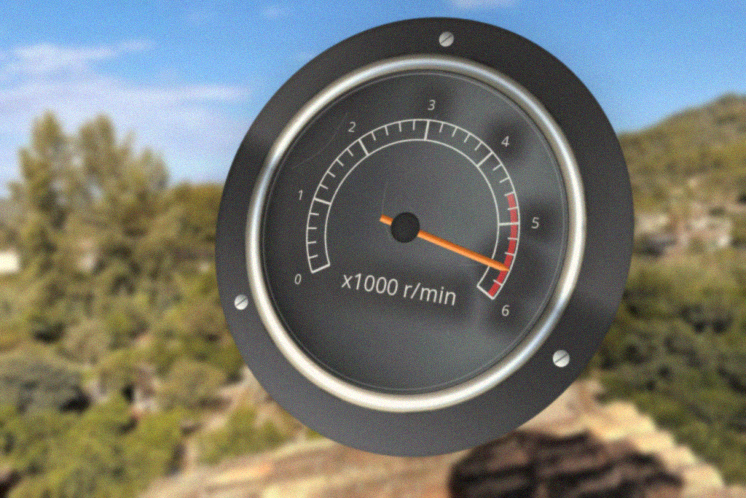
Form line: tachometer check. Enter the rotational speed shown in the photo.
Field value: 5600 rpm
